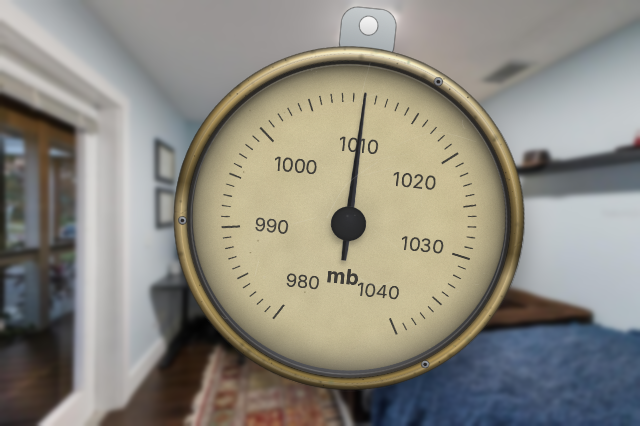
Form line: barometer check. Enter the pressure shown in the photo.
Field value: 1010 mbar
